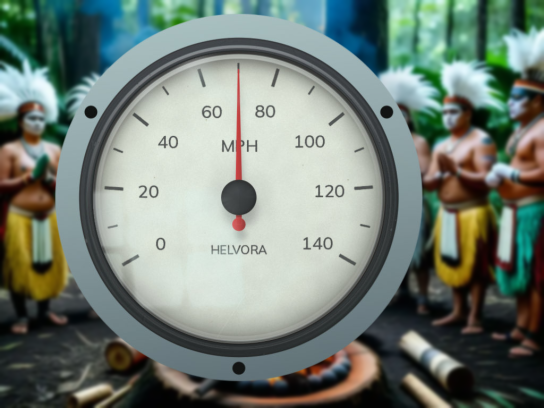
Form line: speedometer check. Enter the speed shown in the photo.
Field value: 70 mph
